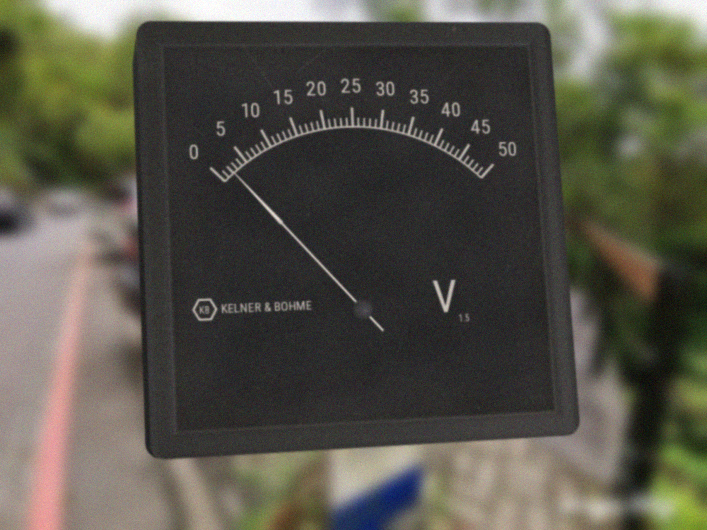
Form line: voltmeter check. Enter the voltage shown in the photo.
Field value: 2 V
